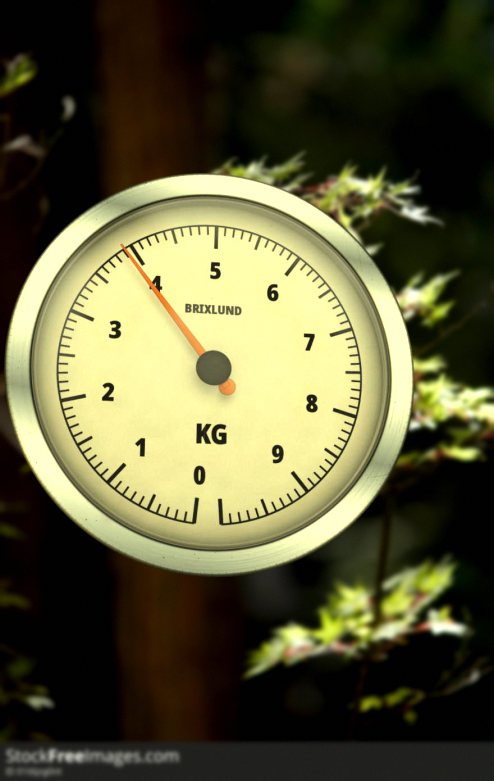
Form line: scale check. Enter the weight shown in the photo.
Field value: 3.9 kg
